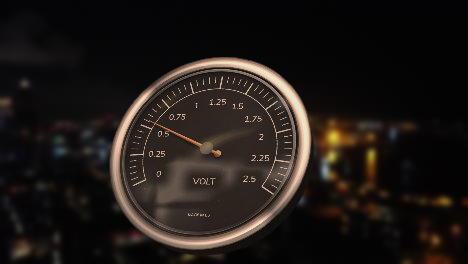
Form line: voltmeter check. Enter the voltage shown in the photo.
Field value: 0.55 V
